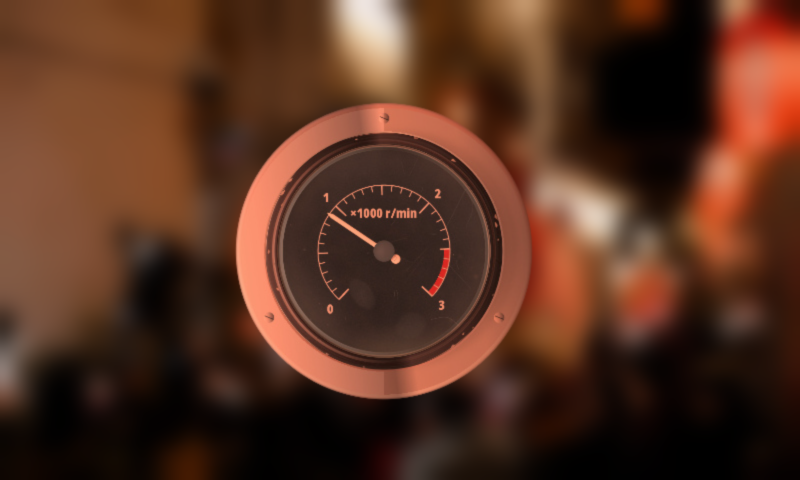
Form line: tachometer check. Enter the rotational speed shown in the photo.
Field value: 900 rpm
